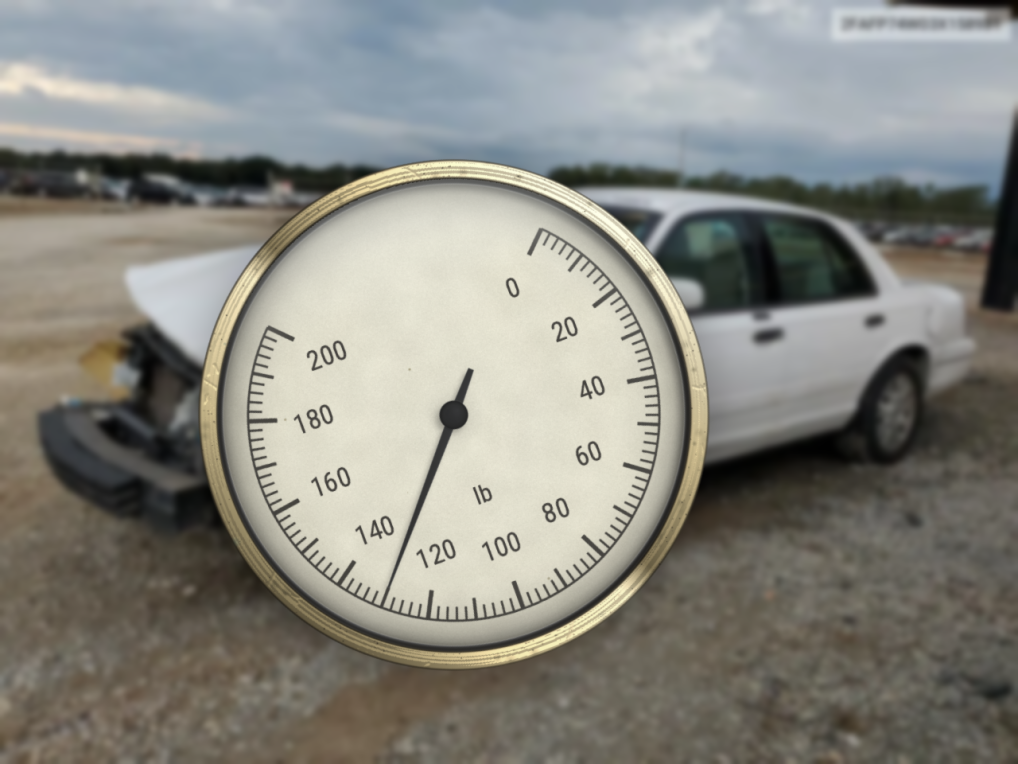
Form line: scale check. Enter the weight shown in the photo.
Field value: 130 lb
